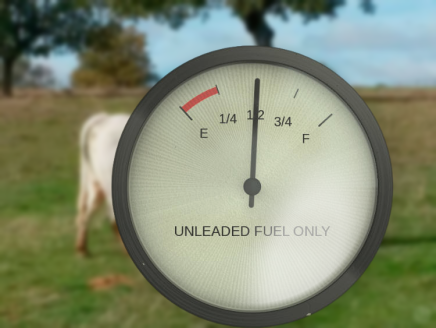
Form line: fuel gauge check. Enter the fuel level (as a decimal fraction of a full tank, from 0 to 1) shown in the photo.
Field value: 0.5
